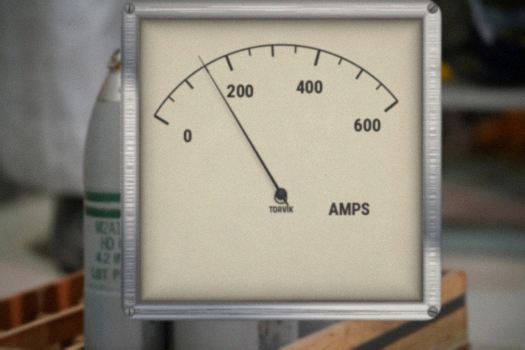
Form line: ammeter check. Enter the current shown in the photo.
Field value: 150 A
